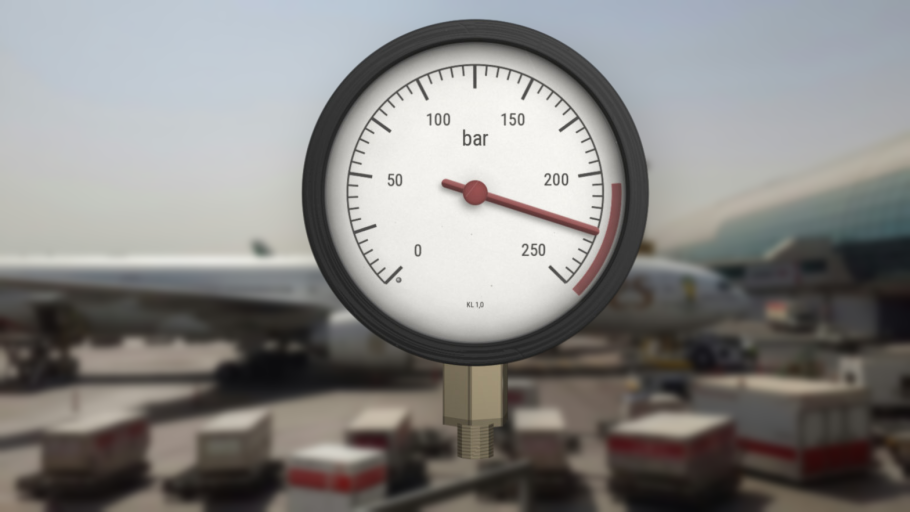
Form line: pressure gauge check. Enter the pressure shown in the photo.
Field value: 225 bar
